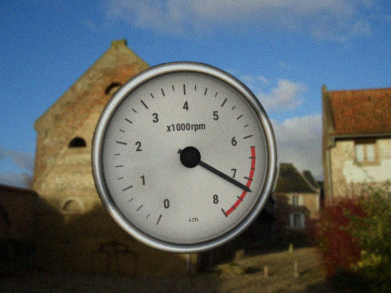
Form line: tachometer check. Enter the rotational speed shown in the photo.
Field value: 7250 rpm
